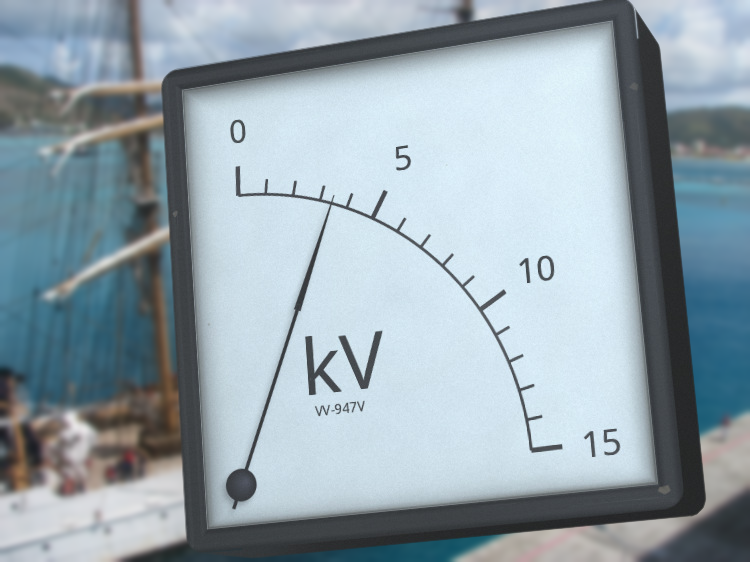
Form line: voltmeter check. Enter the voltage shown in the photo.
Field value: 3.5 kV
